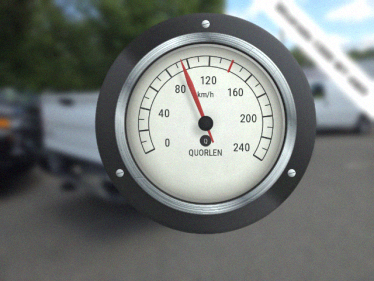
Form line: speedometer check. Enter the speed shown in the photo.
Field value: 95 km/h
